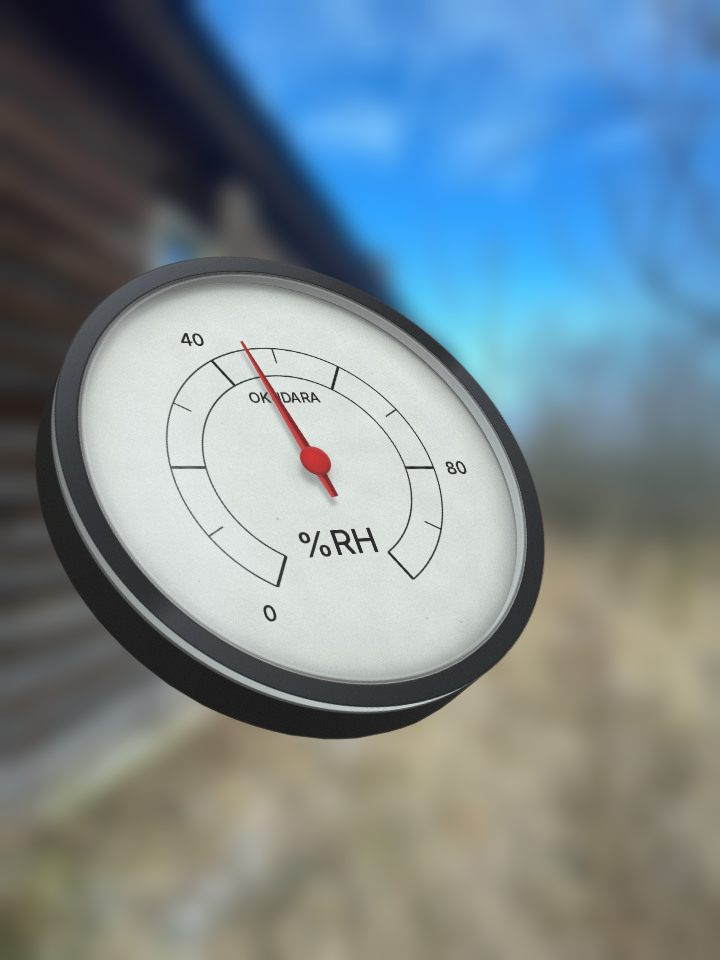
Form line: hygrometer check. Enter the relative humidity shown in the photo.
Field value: 45 %
